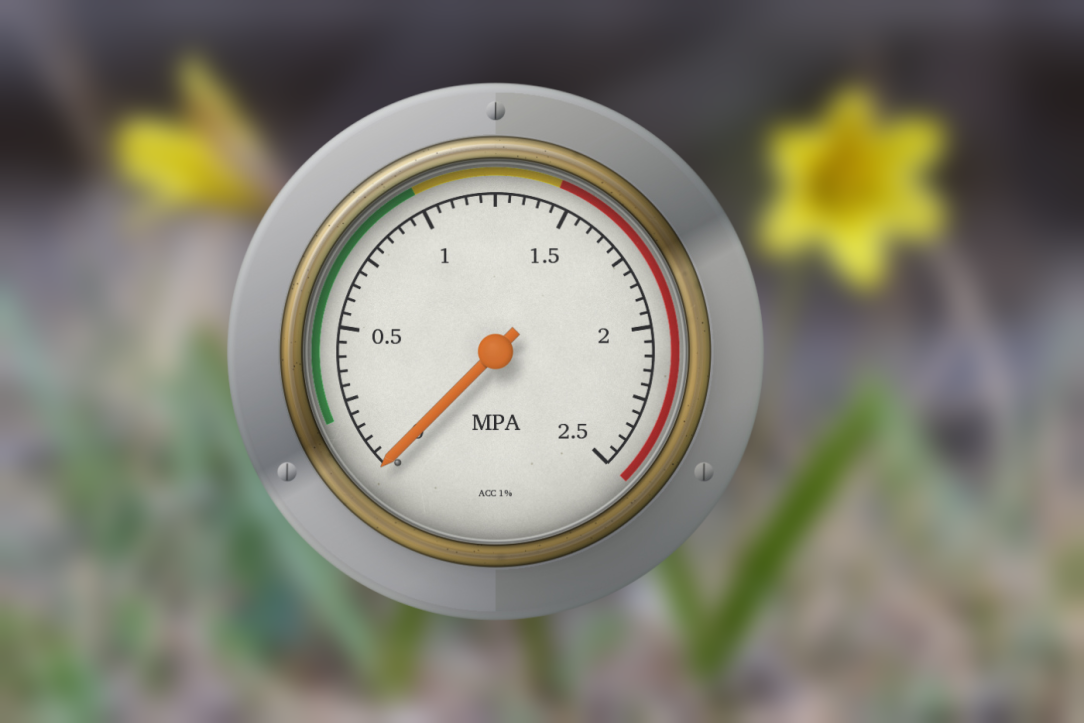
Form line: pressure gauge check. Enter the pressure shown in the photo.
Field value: 0 MPa
